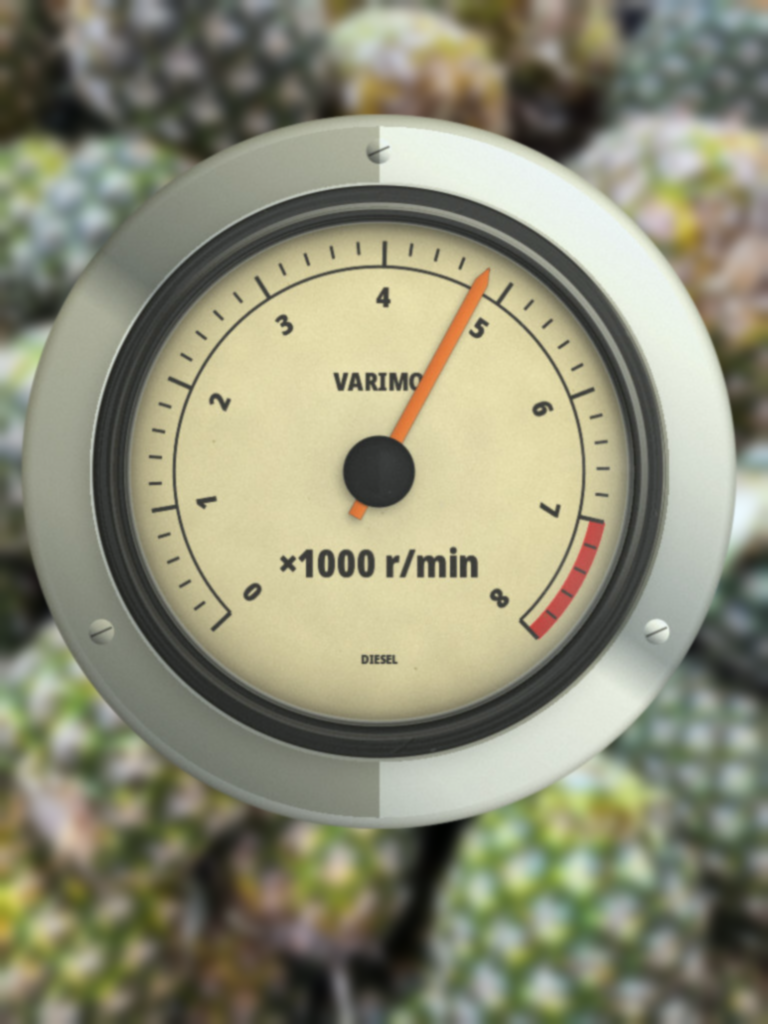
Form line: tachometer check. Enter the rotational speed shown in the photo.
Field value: 4800 rpm
